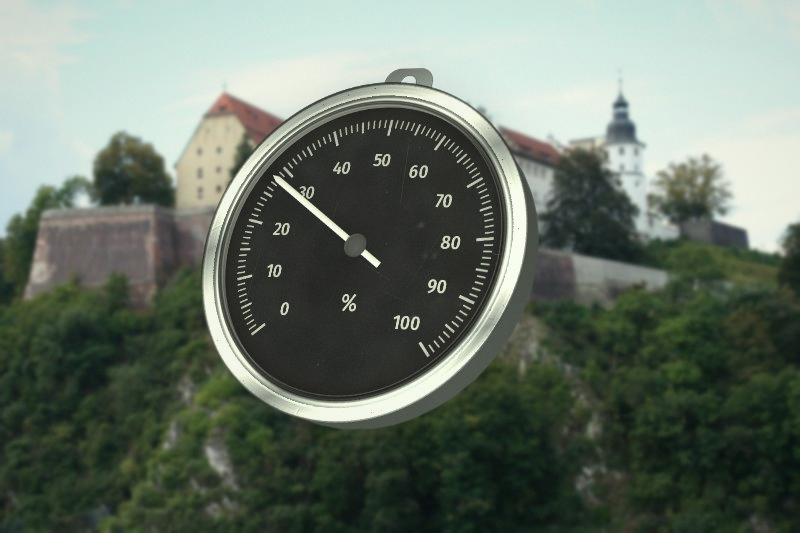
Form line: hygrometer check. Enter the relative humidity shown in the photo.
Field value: 28 %
